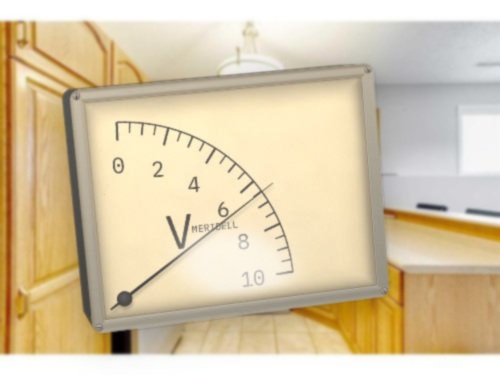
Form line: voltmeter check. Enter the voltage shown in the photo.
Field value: 6.5 V
